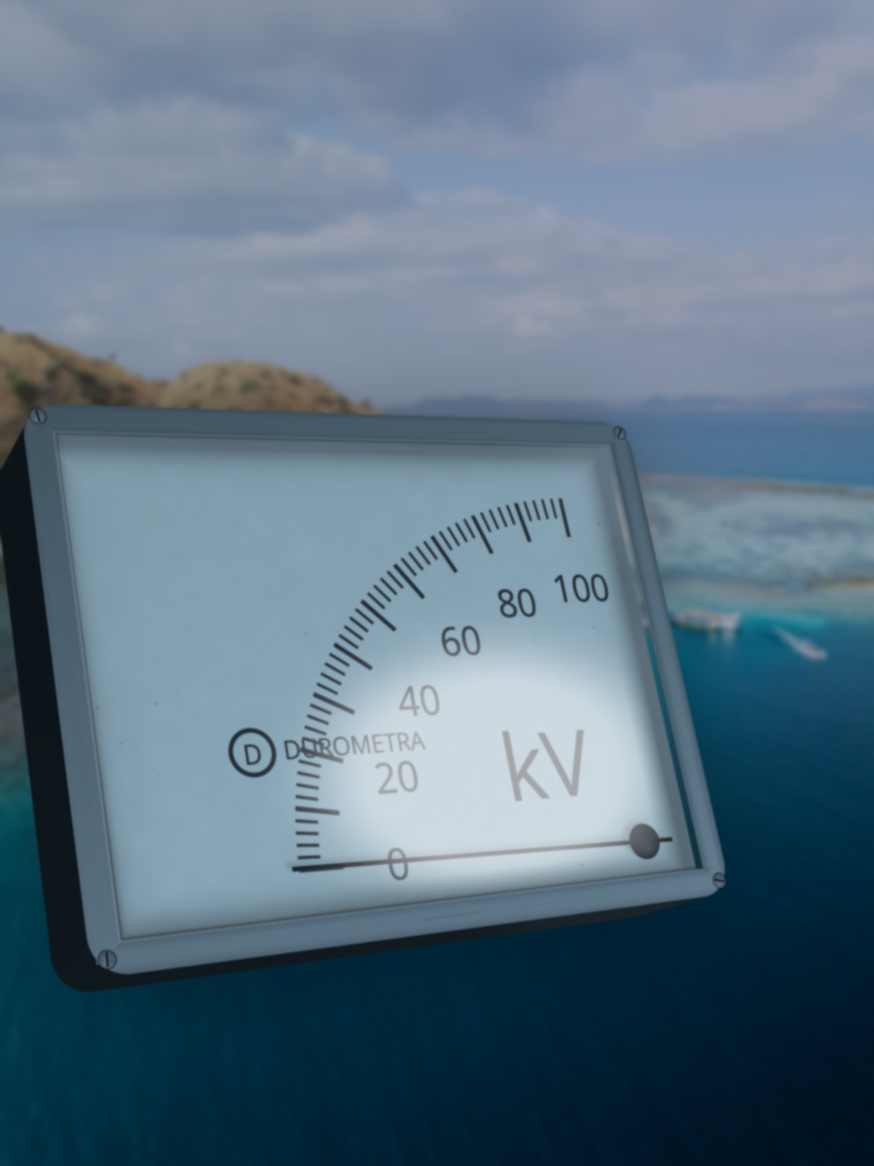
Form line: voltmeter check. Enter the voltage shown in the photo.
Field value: 0 kV
